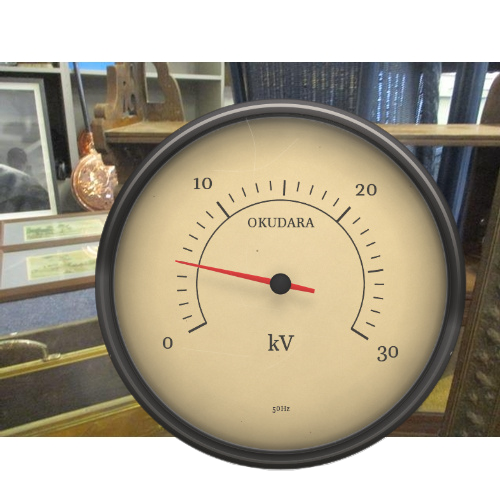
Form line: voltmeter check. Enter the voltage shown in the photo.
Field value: 5 kV
